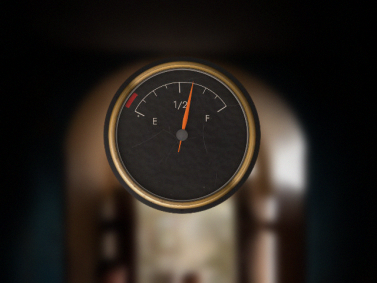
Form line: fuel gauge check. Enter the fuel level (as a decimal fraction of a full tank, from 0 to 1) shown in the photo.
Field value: 0.625
